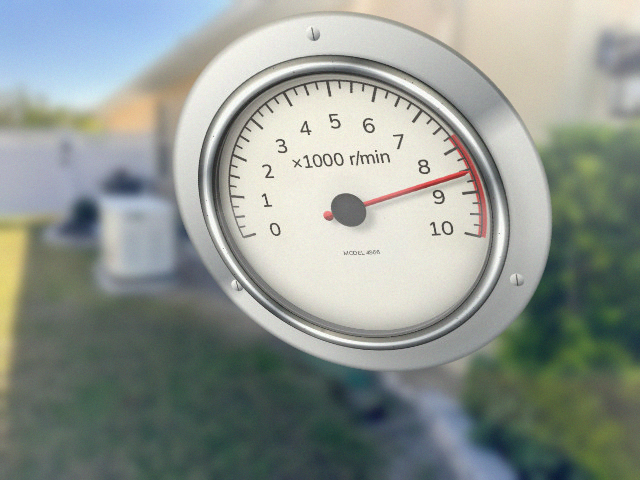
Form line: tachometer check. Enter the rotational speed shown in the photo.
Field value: 8500 rpm
